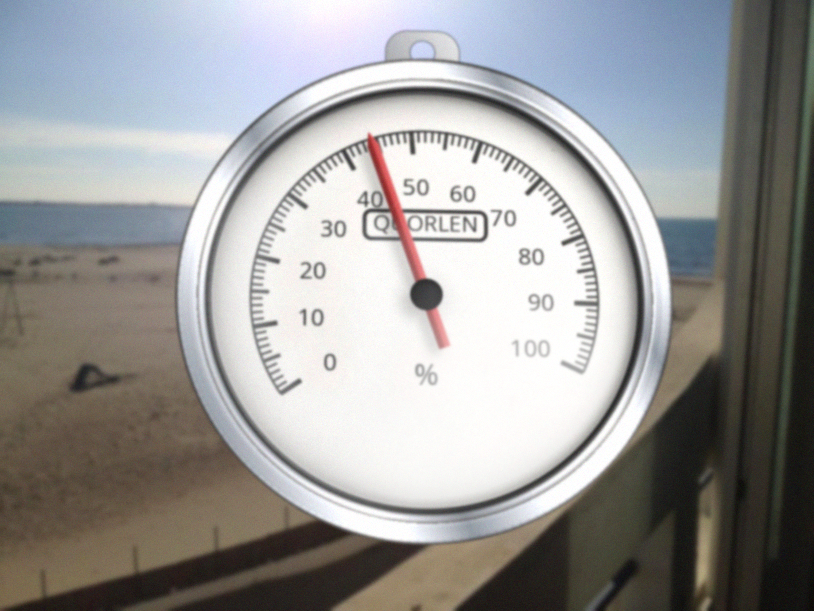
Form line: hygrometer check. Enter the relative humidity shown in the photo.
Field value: 44 %
